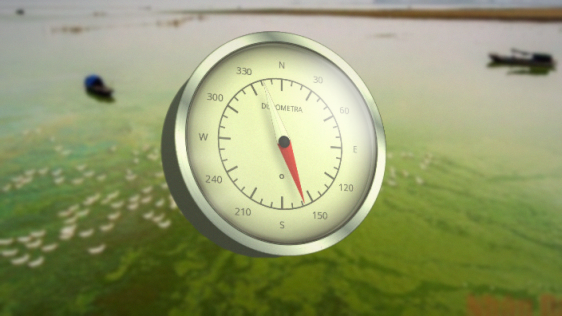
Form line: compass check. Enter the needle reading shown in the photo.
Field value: 160 °
